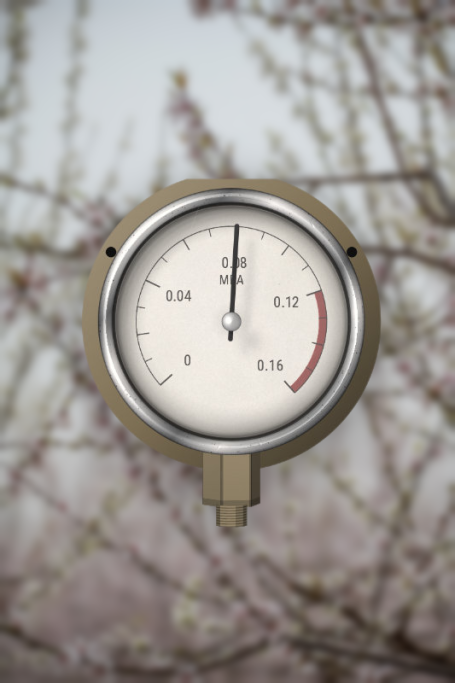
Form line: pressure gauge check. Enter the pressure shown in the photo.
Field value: 0.08 MPa
